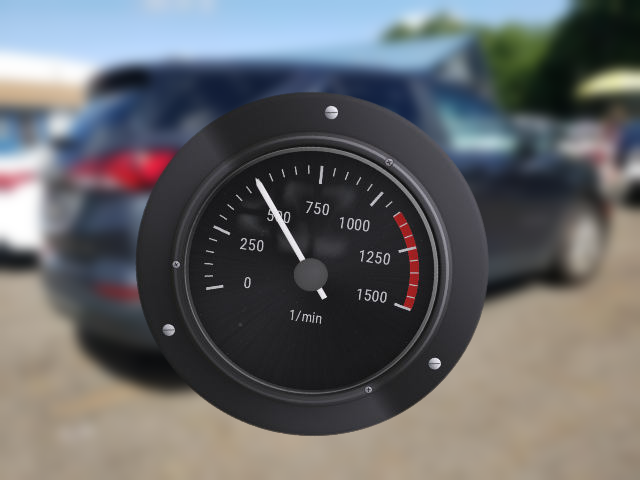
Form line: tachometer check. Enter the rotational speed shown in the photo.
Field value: 500 rpm
